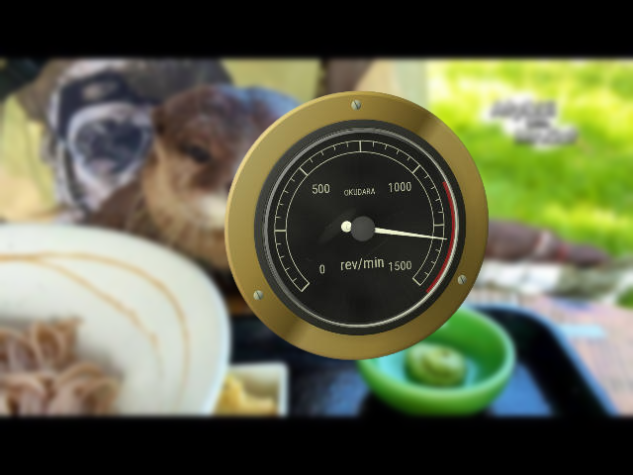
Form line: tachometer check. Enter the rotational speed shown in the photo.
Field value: 1300 rpm
